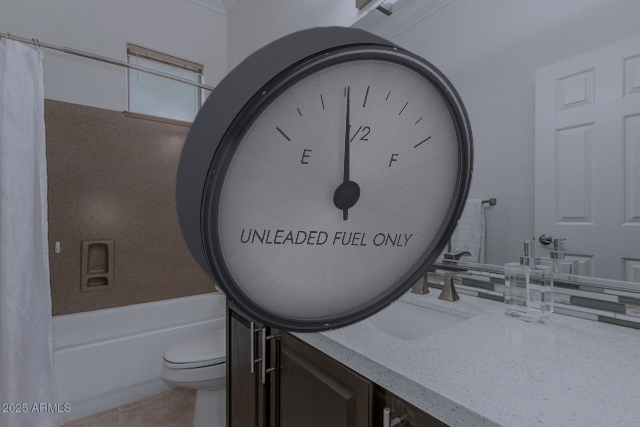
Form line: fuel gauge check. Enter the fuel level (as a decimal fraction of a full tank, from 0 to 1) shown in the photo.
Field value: 0.375
